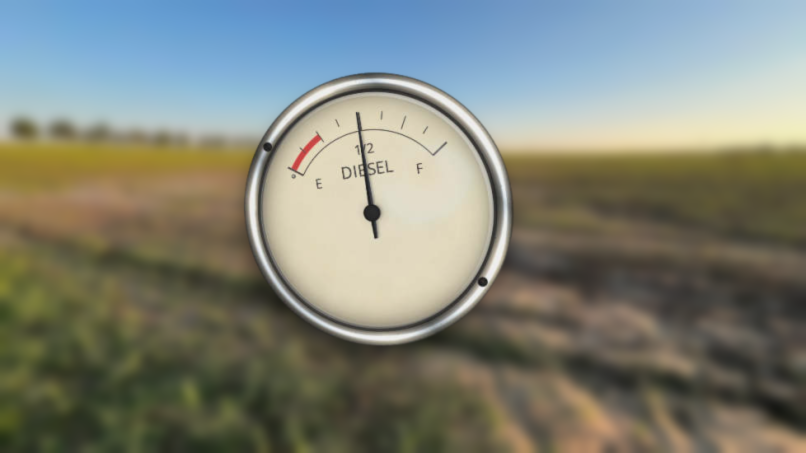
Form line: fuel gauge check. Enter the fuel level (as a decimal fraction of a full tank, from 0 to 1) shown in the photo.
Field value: 0.5
